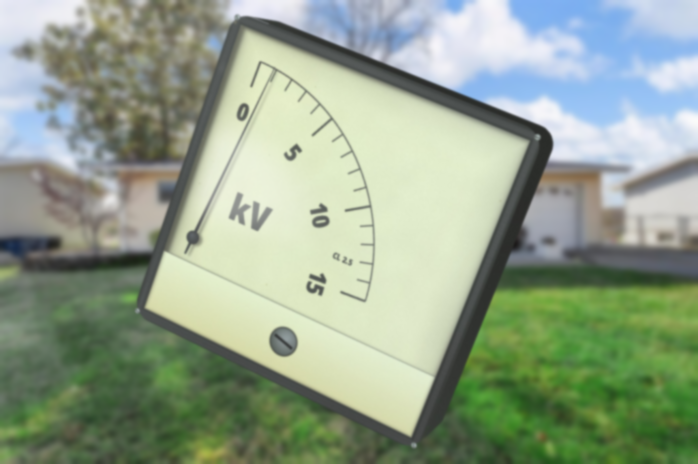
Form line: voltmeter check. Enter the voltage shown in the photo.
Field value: 1 kV
